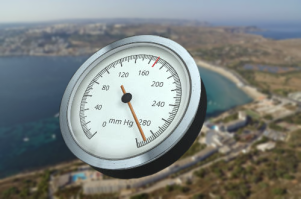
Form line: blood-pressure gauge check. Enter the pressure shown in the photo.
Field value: 290 mmHg
